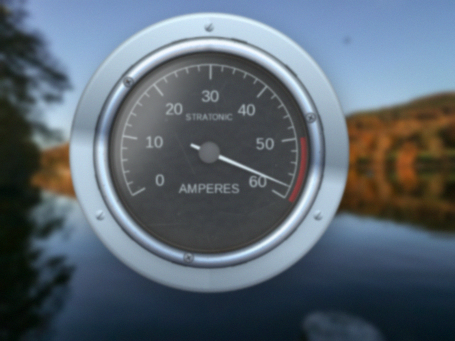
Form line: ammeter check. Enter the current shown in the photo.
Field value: 58 A
